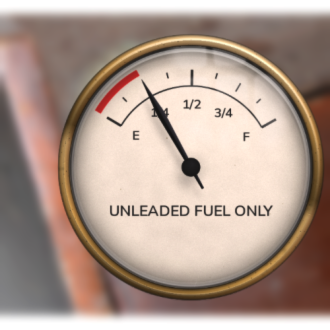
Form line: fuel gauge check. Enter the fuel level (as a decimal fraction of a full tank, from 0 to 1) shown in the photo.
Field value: 0.25
